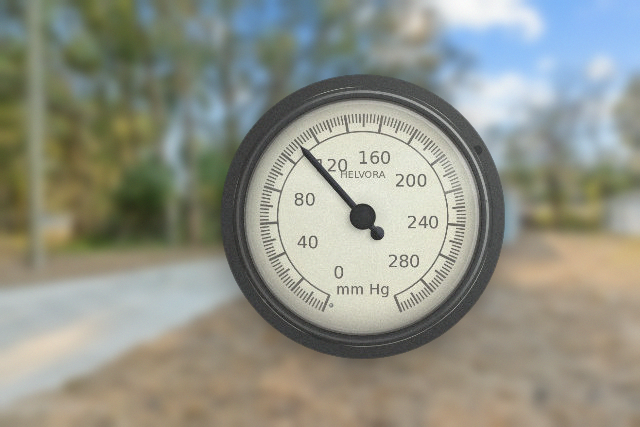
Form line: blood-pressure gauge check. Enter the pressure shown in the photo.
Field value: 110 mmHg
